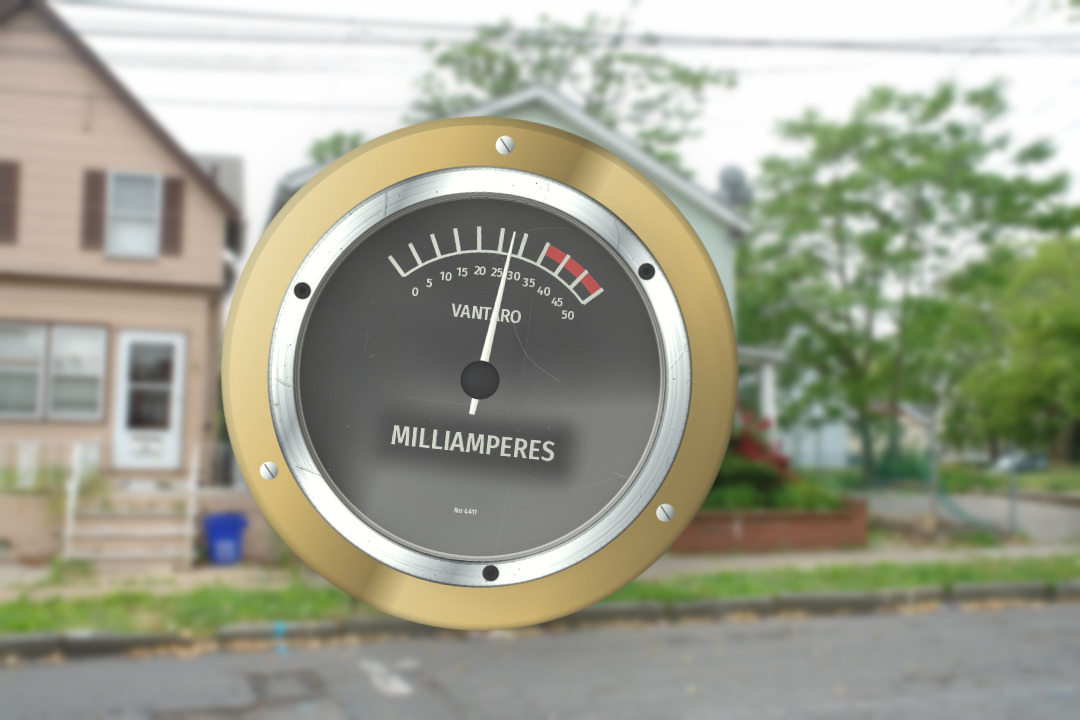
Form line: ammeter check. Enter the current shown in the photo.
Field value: 27.5 mA
